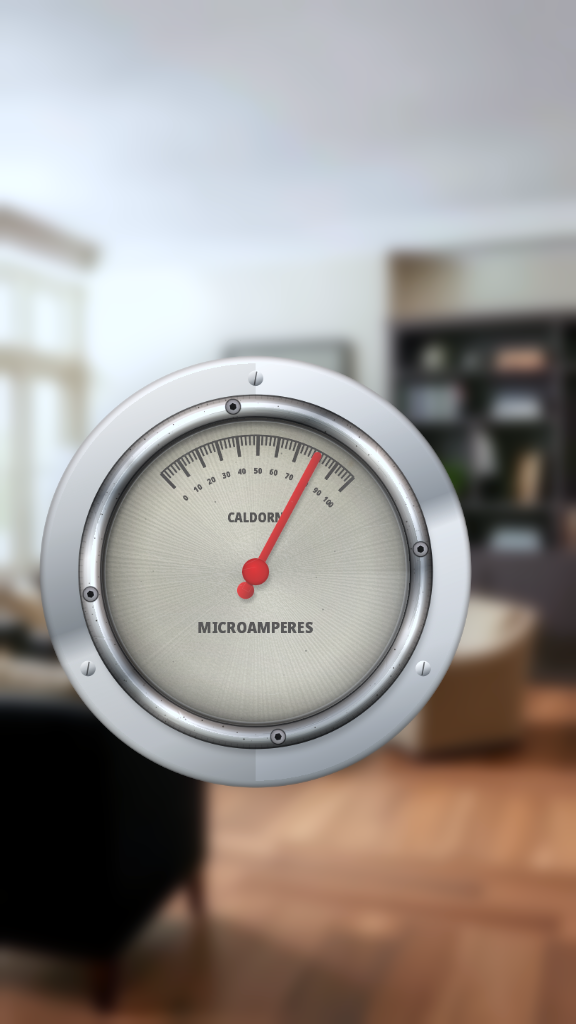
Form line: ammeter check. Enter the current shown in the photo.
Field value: 80 µA
